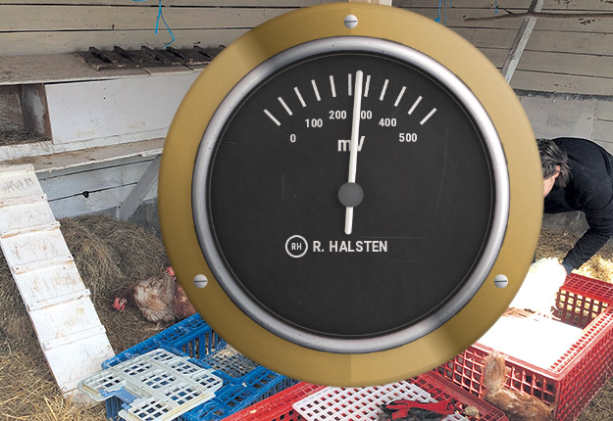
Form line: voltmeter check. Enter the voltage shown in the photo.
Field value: 275 mV
